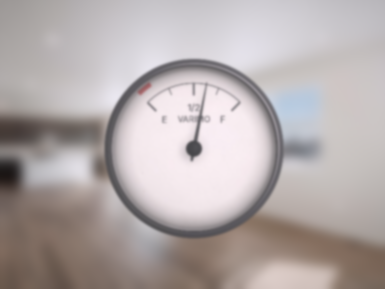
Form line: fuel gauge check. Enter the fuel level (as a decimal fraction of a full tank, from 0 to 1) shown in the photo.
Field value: 0.625
